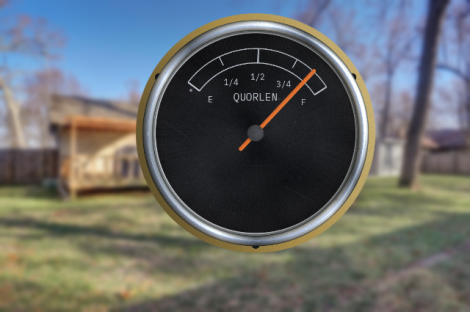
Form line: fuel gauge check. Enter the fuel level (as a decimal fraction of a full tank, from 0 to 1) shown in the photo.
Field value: 0.875
